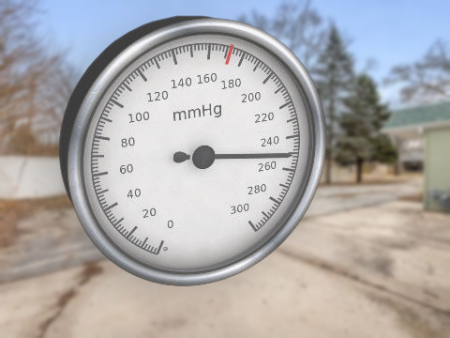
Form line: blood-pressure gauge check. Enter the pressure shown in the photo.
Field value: 250 mmHg
